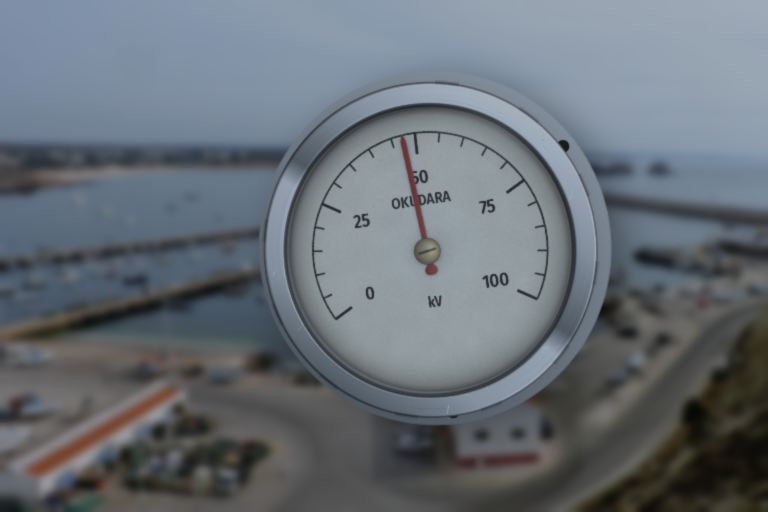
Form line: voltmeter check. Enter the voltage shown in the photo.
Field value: 47.5 kV
